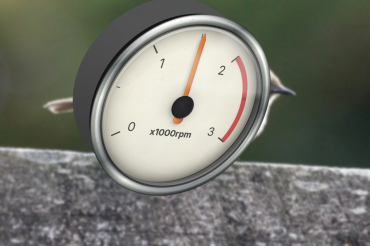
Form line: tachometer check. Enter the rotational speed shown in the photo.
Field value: 1500 rpm
